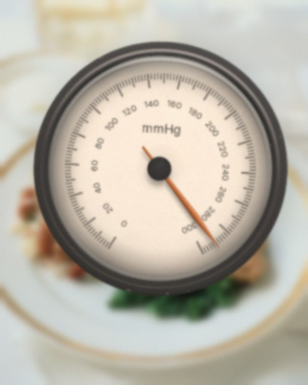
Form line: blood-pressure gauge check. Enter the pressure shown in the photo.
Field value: 290 mmHg
